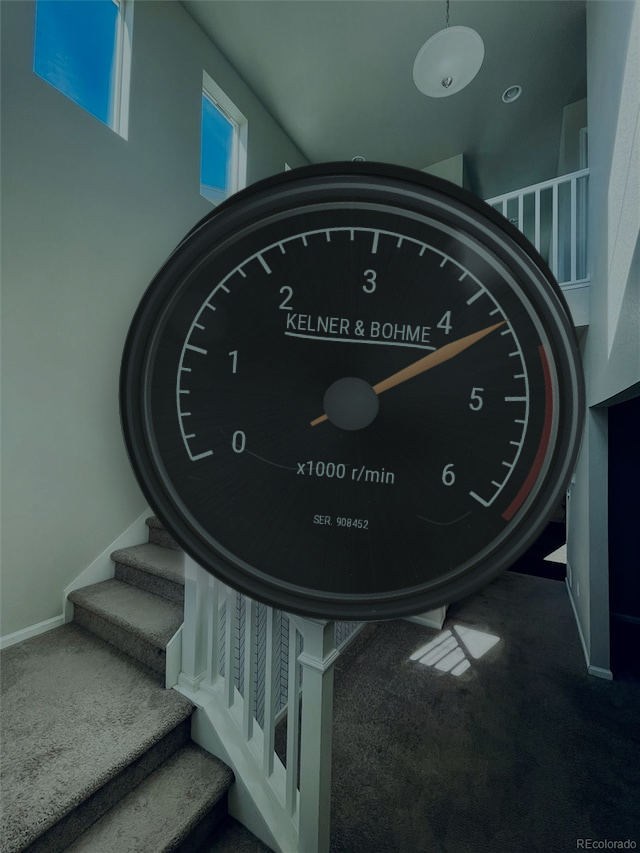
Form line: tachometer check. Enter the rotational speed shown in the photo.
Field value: 4300 rpm
